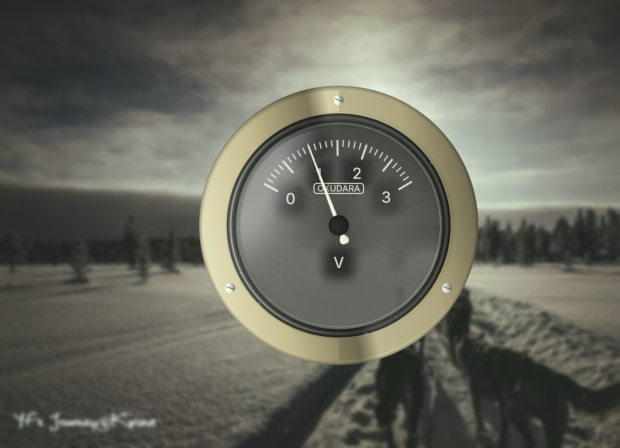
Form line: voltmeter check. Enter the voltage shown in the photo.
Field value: 1 V
